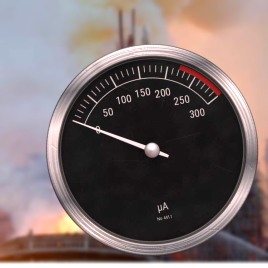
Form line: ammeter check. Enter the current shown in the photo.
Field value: 0 µA
